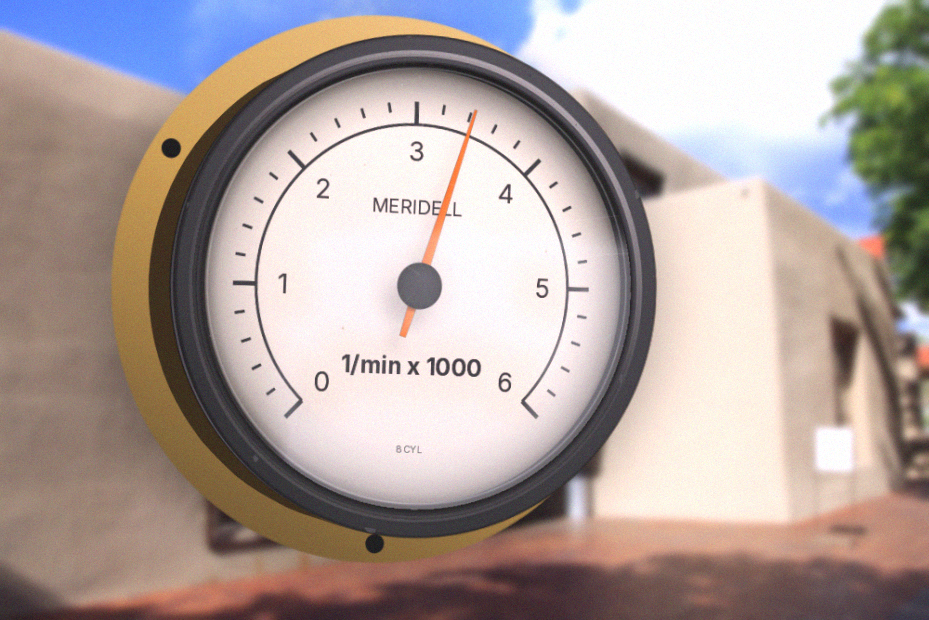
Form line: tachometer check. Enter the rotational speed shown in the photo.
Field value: 3400 rpm
